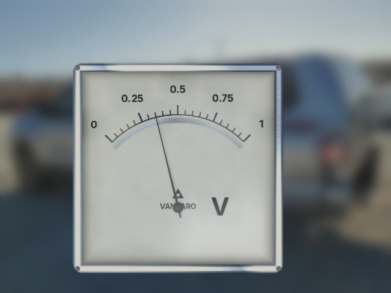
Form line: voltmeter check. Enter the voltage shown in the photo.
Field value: 0.35 V
